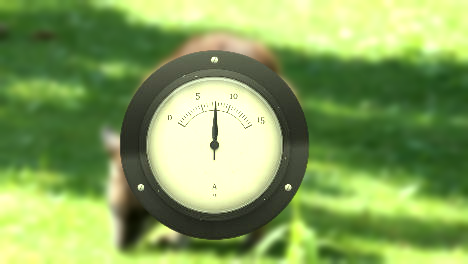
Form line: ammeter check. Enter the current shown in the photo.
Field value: 7.5 A
